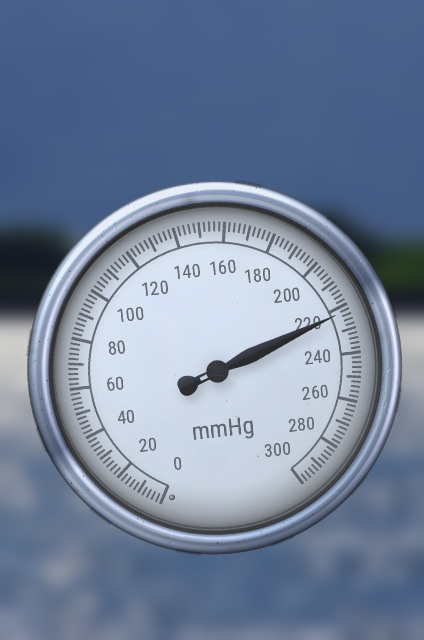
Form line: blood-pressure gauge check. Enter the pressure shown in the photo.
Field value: 222 mmHg
